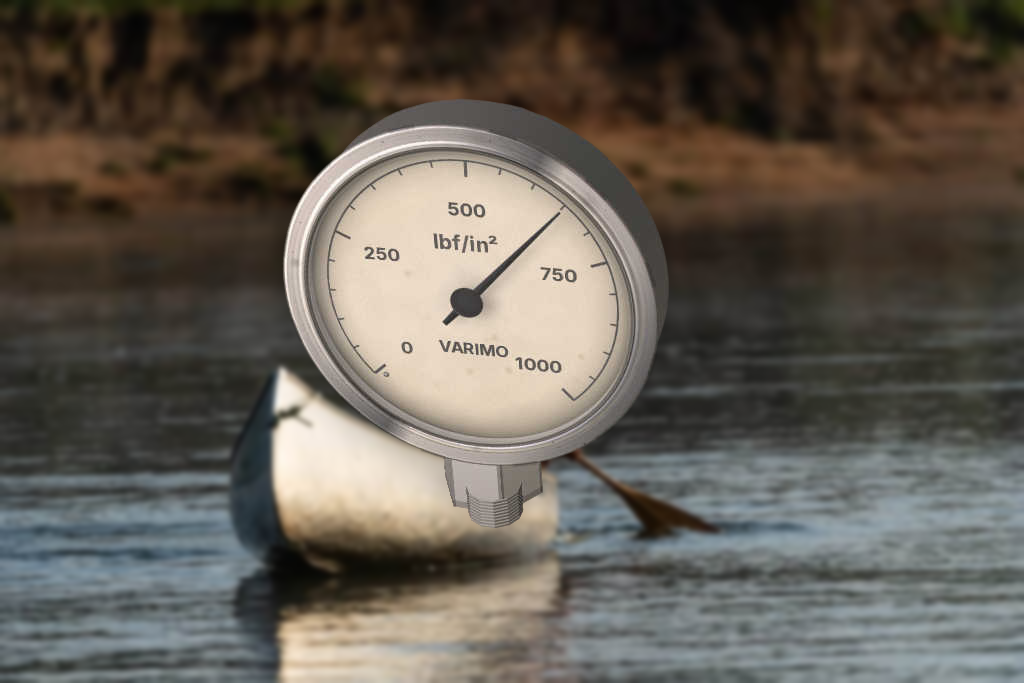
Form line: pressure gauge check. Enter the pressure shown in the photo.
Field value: 650 psi
